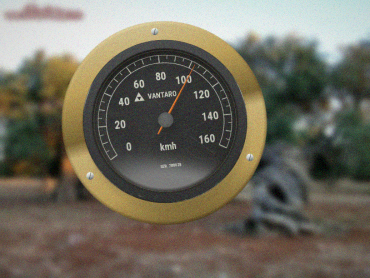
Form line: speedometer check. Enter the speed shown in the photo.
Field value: 102.5 km/h
